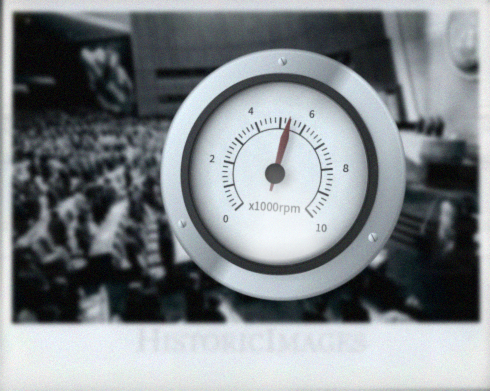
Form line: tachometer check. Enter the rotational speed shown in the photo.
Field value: 5400 rpm
